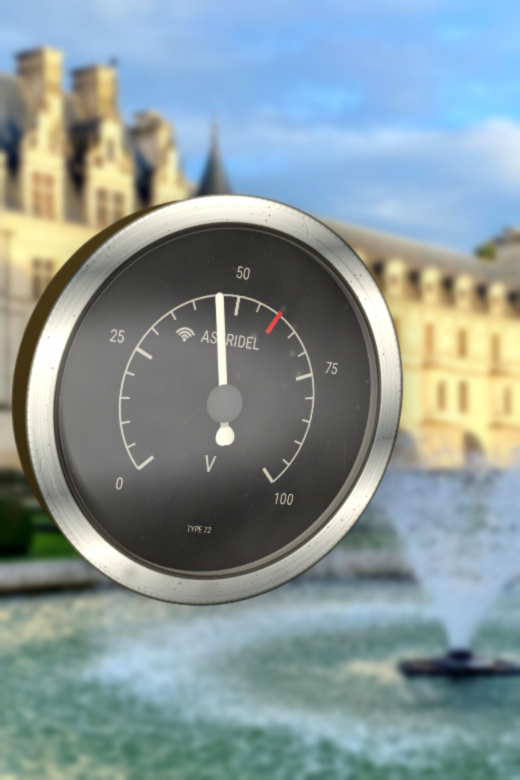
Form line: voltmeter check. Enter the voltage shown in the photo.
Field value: 45 V
